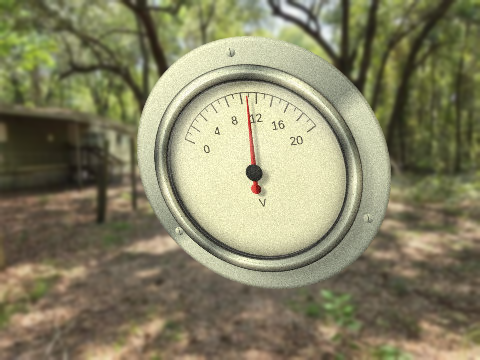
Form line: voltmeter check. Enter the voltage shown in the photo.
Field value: 11 V
